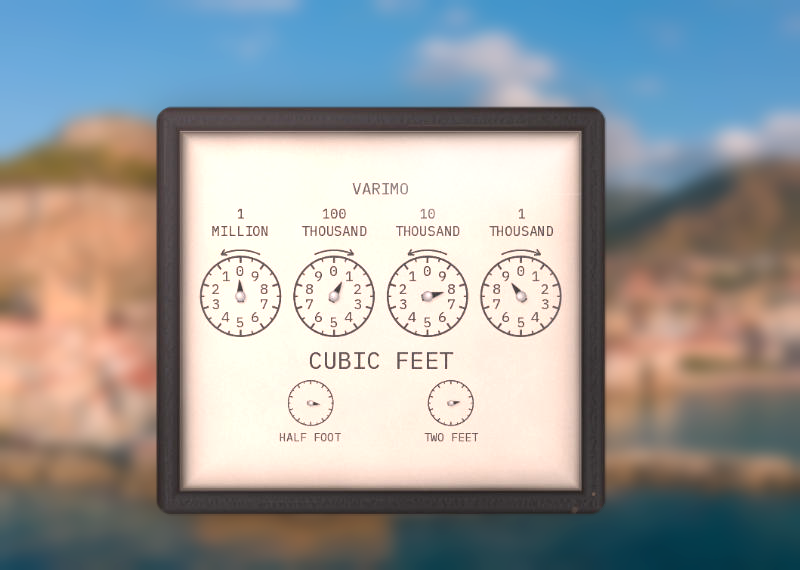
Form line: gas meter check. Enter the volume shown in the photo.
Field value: 7900 ft³
